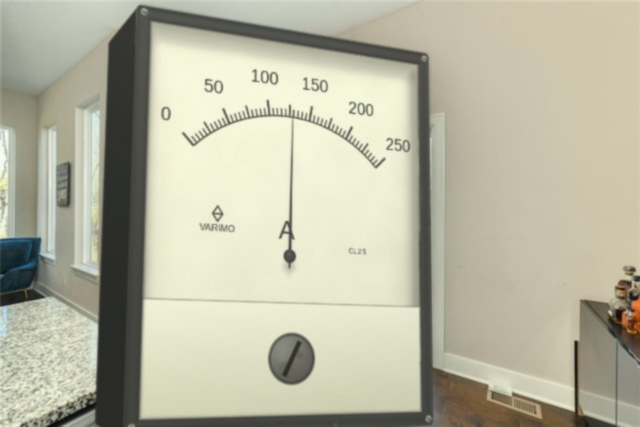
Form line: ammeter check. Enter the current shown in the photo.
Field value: 125 A
